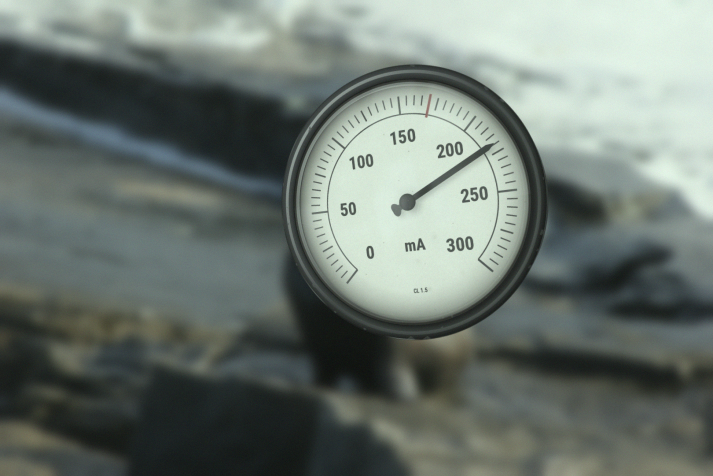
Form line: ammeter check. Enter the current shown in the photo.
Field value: 220 mA
